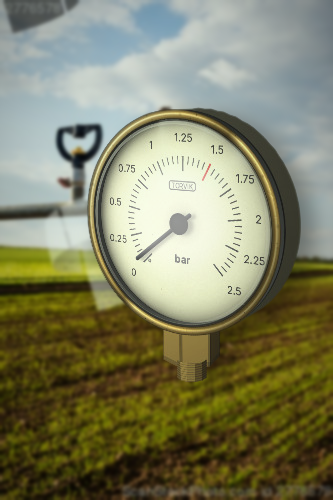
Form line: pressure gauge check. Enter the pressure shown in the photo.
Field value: 0.05 bar
